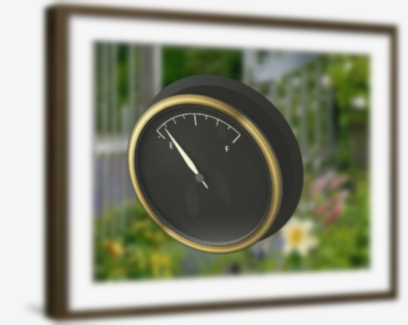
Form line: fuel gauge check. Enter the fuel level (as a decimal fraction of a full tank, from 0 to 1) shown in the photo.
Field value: 0.125
